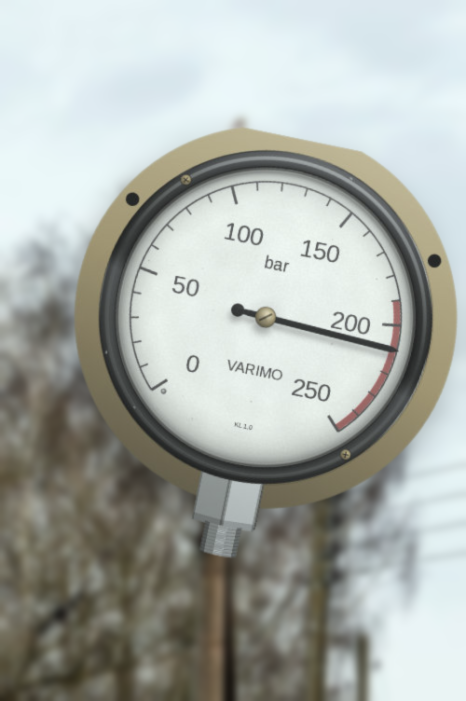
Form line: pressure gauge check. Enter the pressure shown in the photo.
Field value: 210 bar
